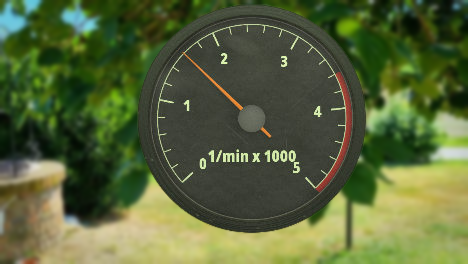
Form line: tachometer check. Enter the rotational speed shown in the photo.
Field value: 1600 rpm
